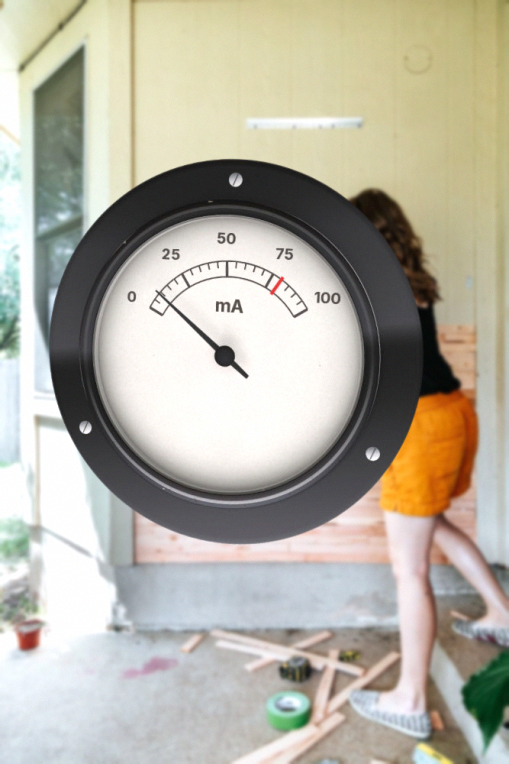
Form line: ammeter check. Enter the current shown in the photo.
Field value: 10 mA
